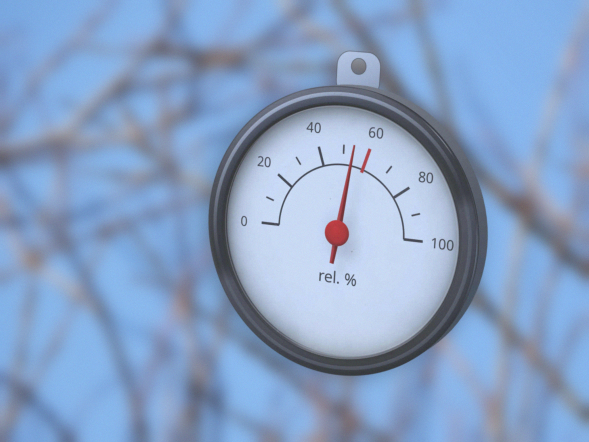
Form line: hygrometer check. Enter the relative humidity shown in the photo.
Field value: 55 %
